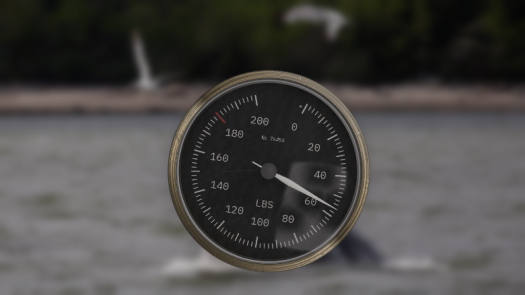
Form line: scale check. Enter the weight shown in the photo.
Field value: 56 lb
